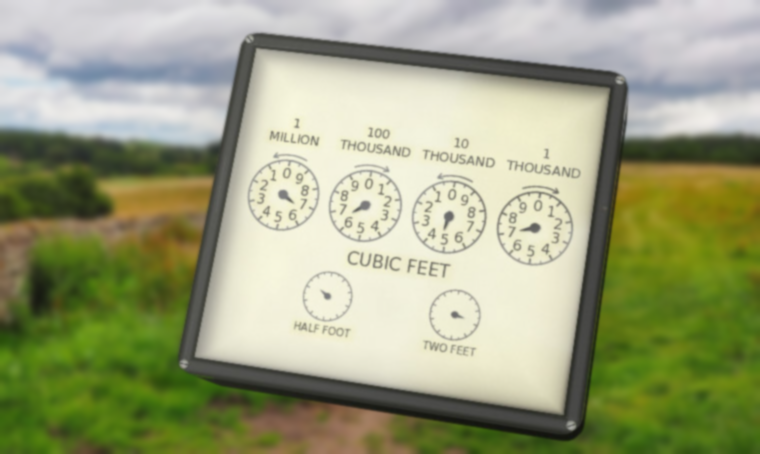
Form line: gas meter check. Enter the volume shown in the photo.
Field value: 664700 ft³
